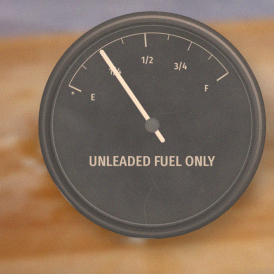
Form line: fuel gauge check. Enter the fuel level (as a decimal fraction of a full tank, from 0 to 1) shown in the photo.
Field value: 0.25
